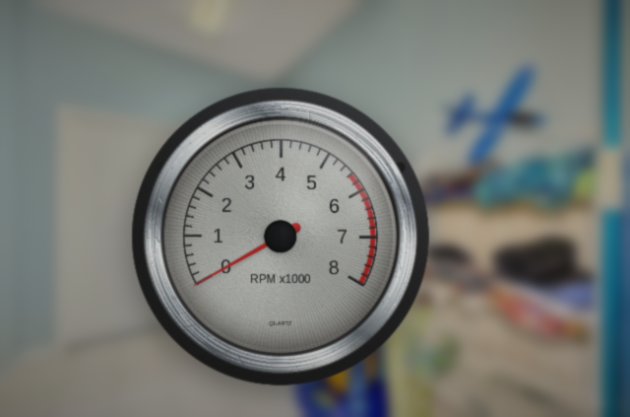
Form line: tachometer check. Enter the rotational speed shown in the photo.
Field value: 0 rpm
